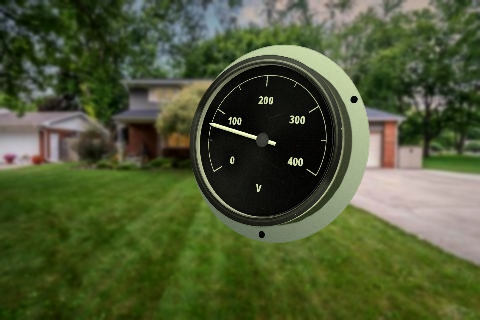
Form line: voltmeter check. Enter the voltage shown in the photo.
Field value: 75 V
